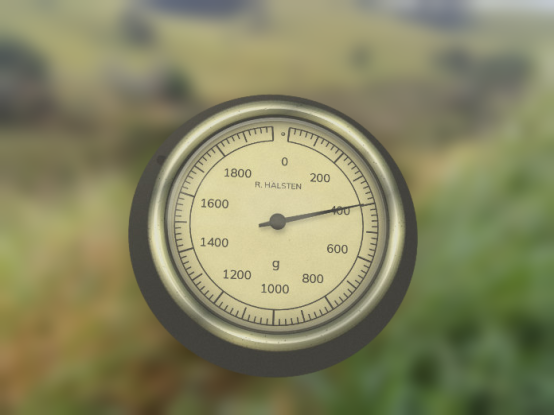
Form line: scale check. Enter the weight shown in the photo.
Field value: 400 g
